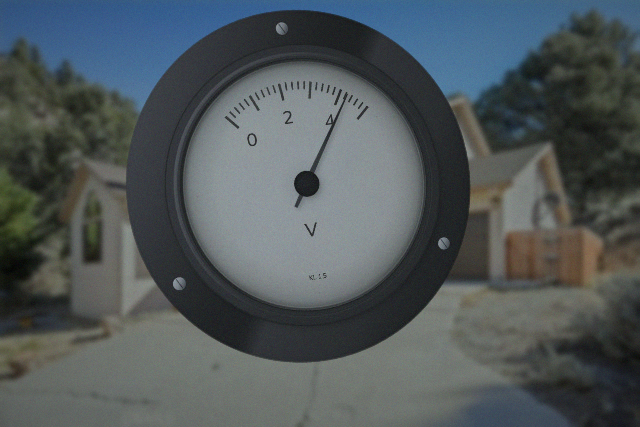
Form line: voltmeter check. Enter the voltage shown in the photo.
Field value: 4.2 V
